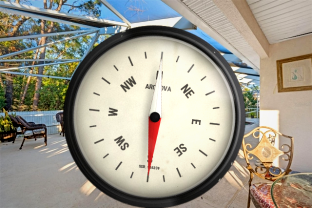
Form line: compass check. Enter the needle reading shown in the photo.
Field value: 180 °
